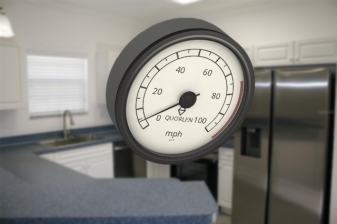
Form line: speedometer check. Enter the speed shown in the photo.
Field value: 5 mph
